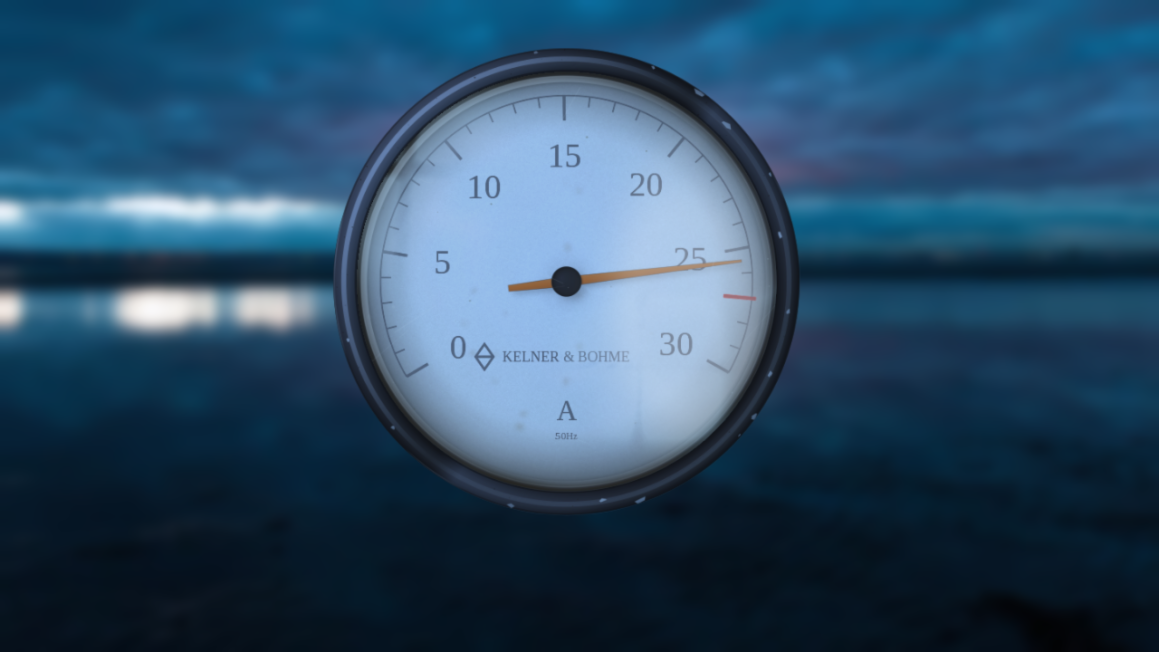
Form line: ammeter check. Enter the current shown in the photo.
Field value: 25.5 A
